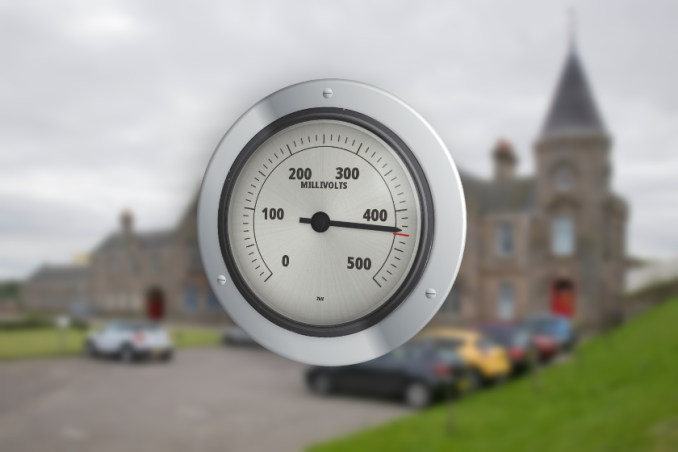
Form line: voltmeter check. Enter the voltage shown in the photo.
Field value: 425 mV
